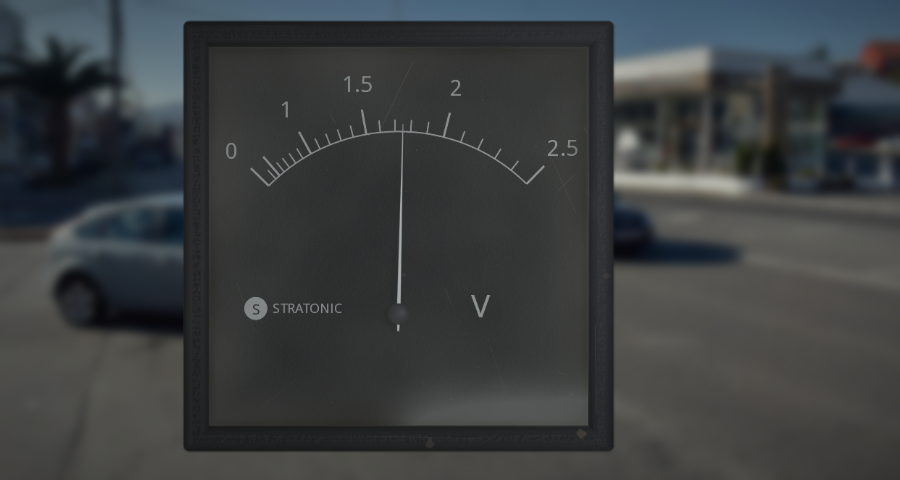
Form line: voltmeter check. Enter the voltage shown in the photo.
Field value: 1.75 V
